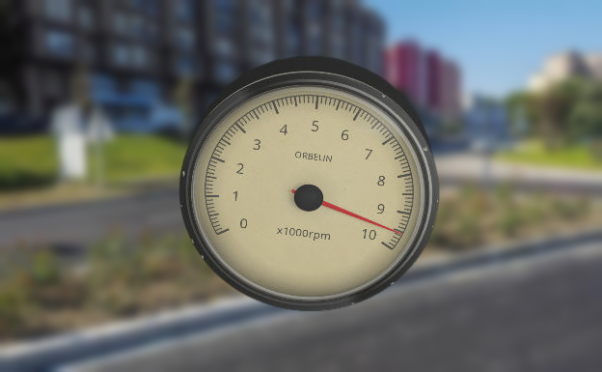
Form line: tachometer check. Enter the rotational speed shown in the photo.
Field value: 9500 rpm
